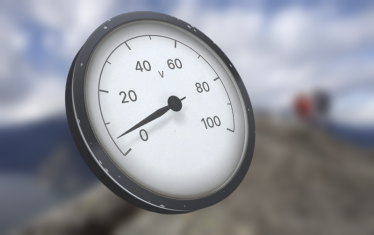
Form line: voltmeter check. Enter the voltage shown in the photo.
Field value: 5 V
